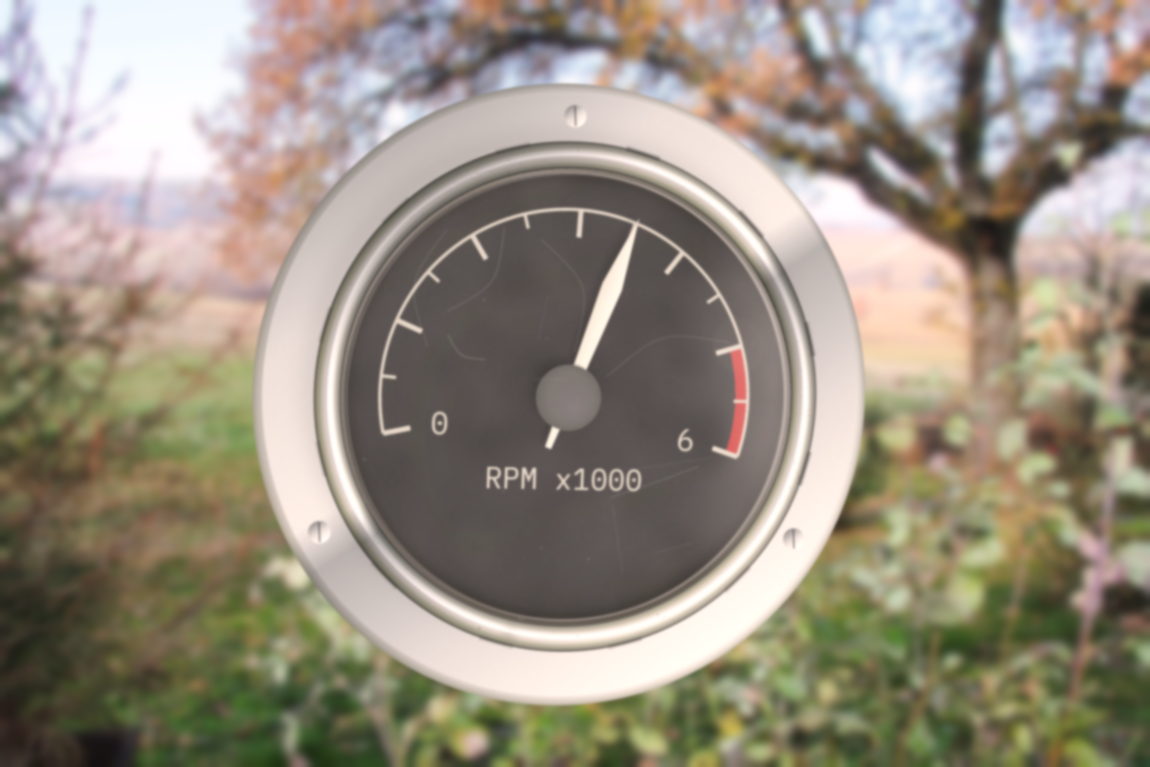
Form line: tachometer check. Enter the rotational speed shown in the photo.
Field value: 3500 rpm
